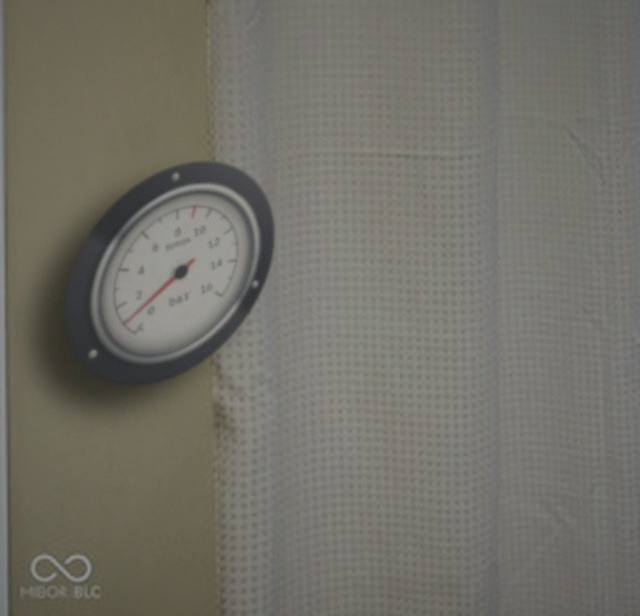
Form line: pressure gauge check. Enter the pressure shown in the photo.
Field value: 1 bar
